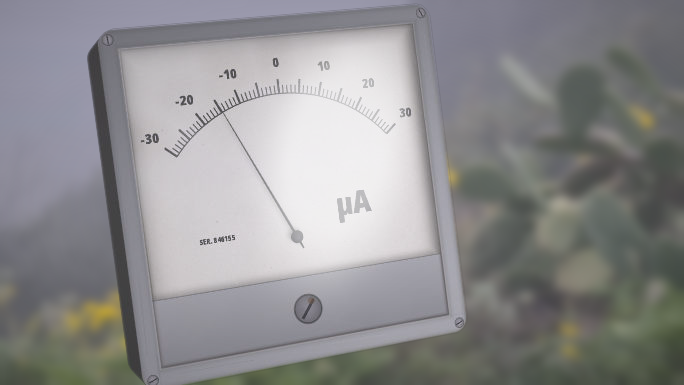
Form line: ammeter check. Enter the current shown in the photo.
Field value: -15 µA
